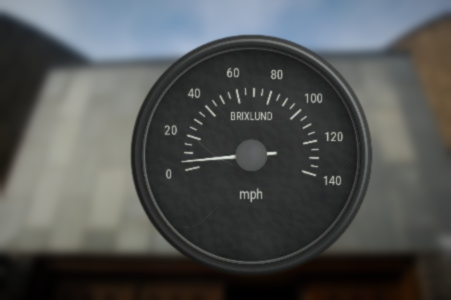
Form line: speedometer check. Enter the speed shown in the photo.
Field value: 5 mph
